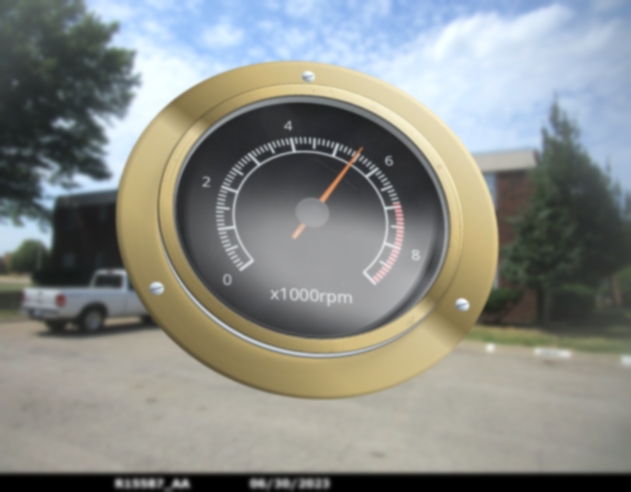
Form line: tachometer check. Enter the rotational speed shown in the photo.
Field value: 5500 rpm
